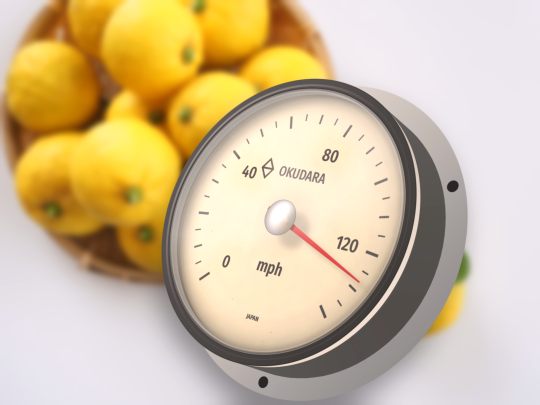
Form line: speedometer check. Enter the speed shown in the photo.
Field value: 127.5 mph
